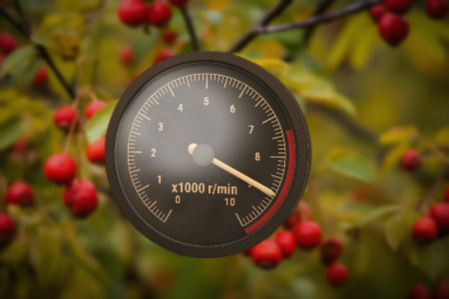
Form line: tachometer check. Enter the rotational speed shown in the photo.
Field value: 8900 rpm
